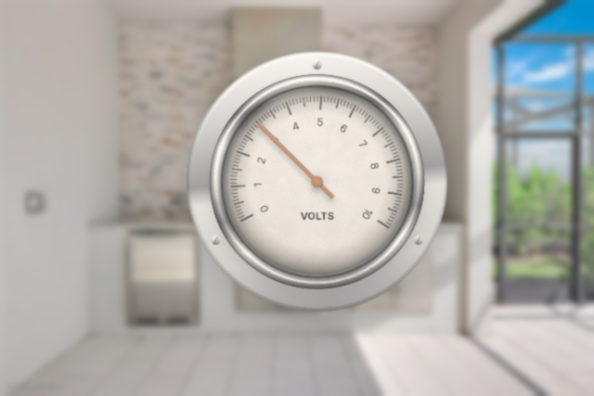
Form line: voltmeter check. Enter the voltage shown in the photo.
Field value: 3 V
